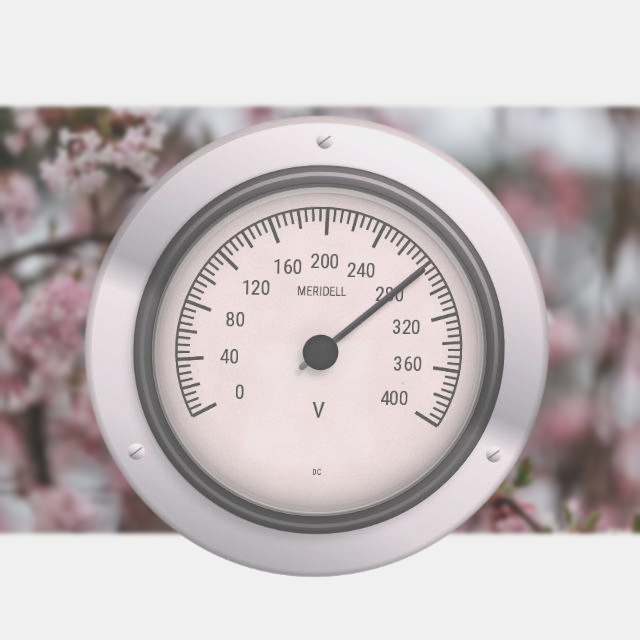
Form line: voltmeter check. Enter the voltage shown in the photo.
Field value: 280 V
